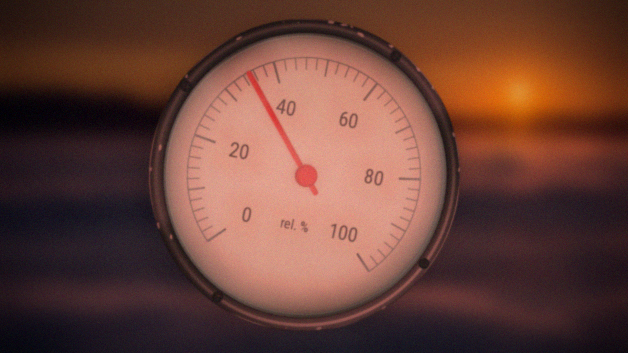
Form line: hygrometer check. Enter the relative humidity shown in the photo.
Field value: 35 %
